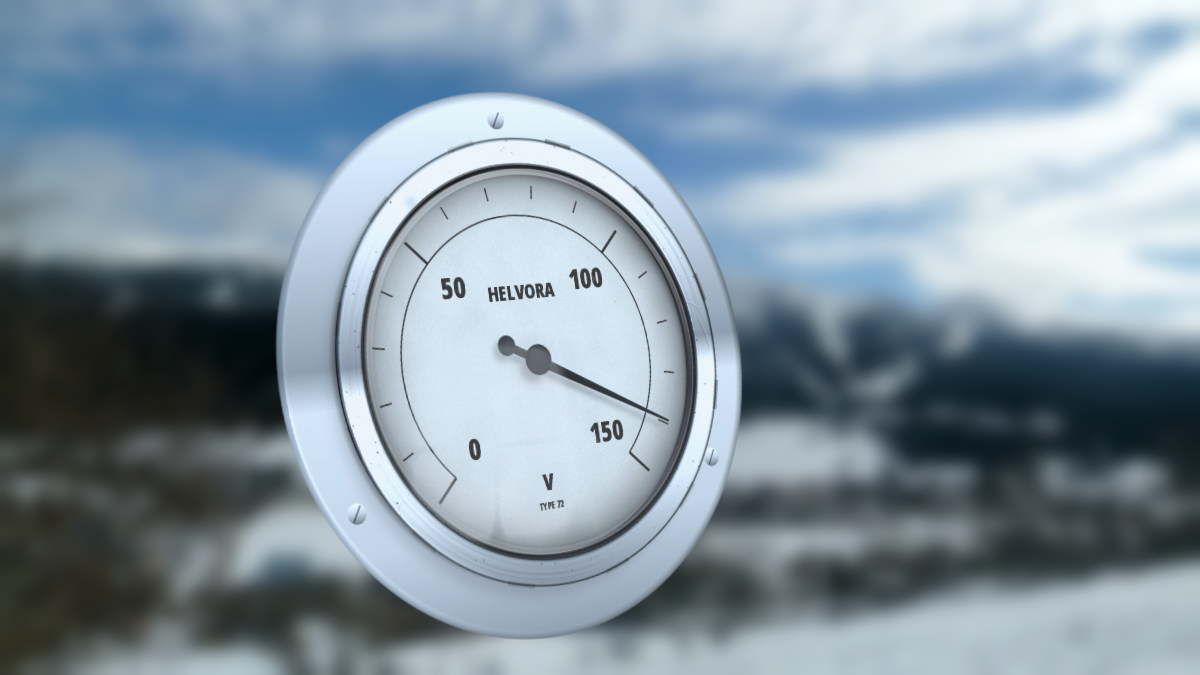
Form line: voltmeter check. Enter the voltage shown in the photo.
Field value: 140 V
